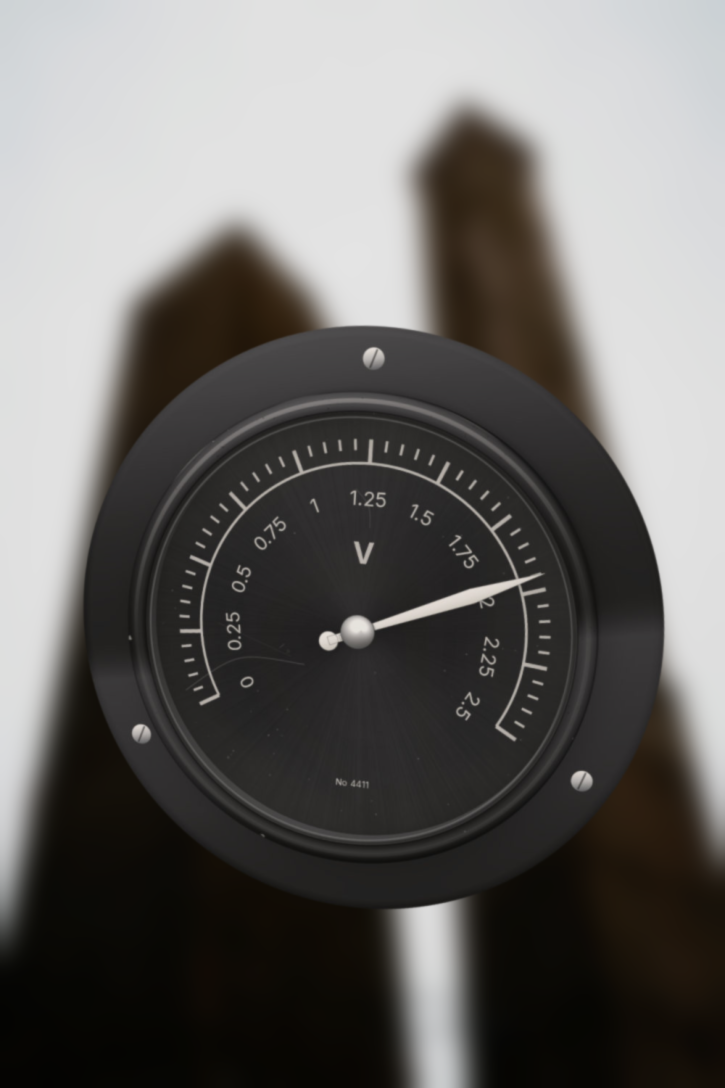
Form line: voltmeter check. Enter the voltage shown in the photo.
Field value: 1.95 V
